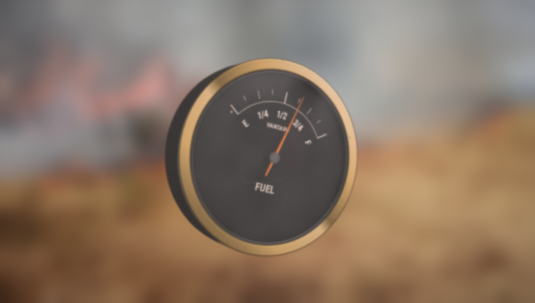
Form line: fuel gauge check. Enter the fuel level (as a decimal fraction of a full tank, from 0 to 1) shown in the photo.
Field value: 0.625
